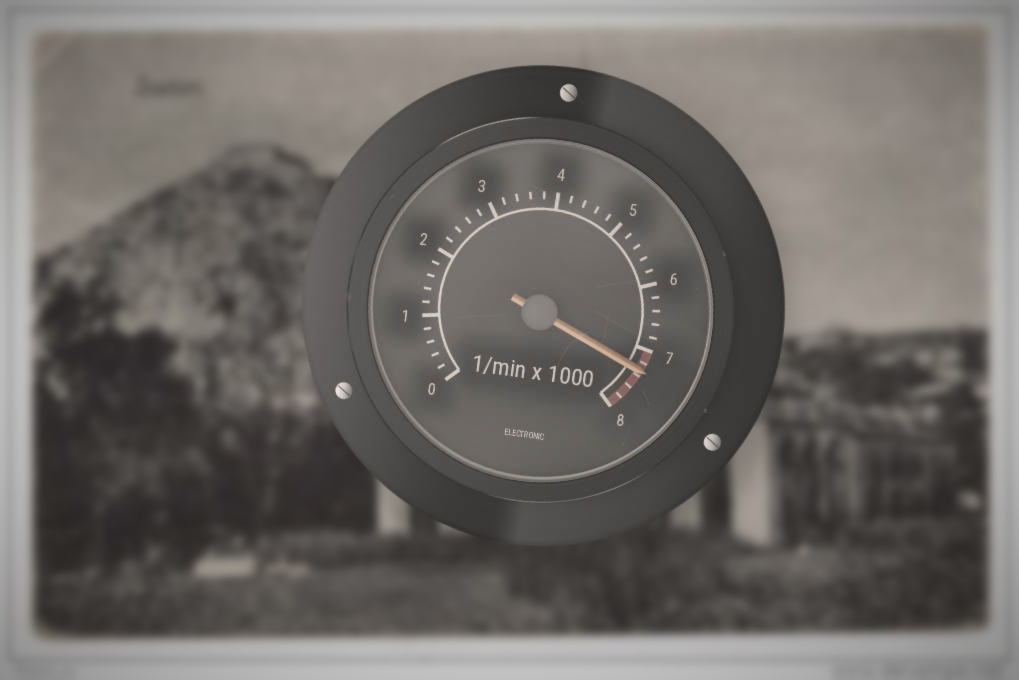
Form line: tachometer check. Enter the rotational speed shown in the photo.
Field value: 7300 rpm
